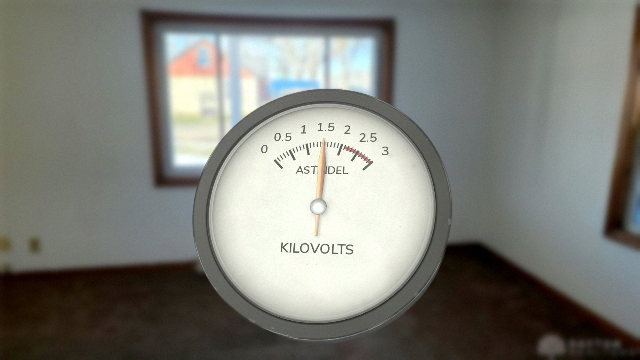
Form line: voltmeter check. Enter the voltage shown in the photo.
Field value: 1.5 kV
